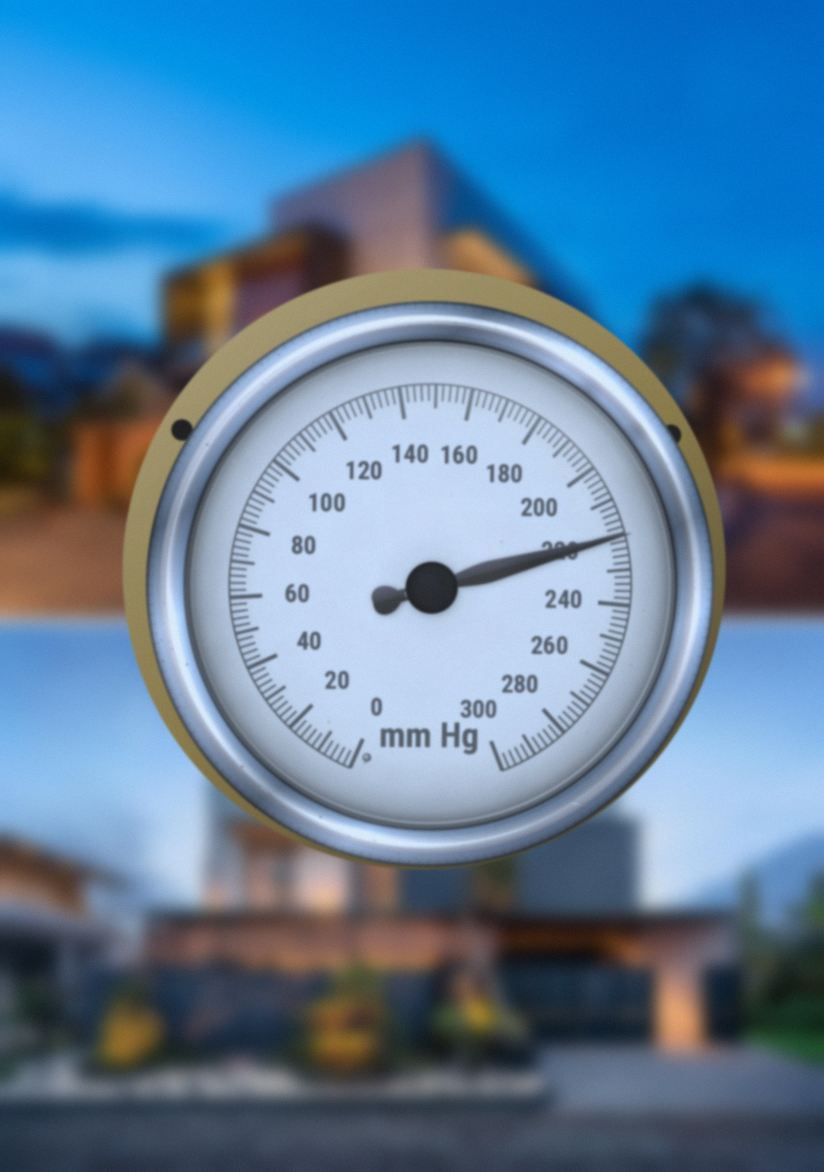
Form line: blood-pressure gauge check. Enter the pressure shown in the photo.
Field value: 220 mmHg
